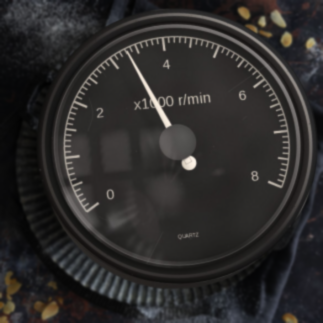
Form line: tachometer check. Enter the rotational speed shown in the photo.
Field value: 3300 rpm
